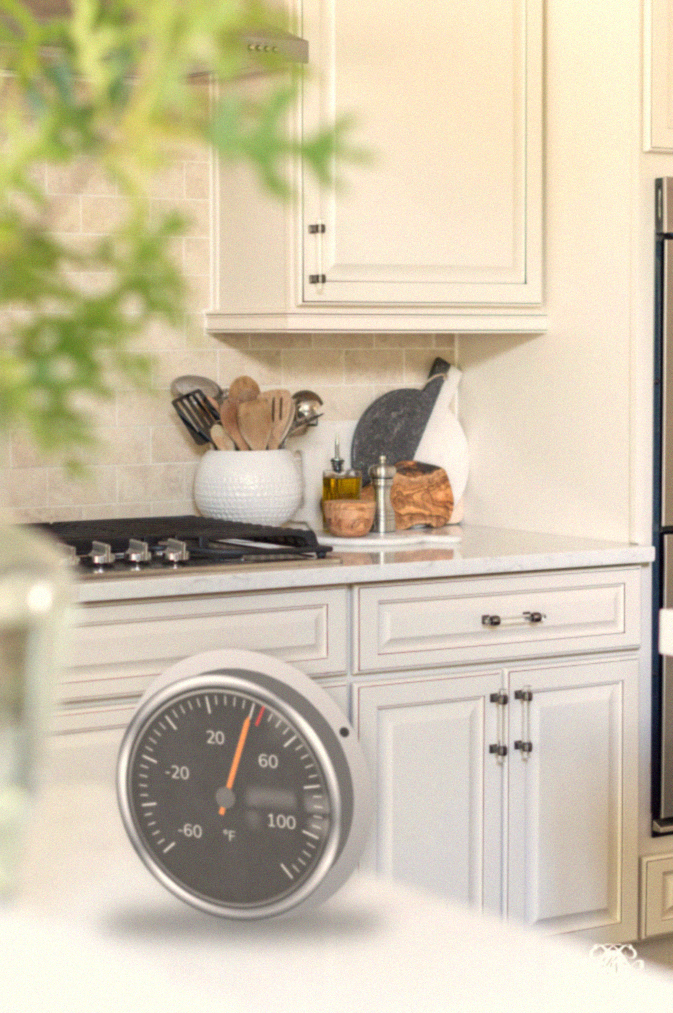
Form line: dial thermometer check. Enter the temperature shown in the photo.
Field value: 40 °F
